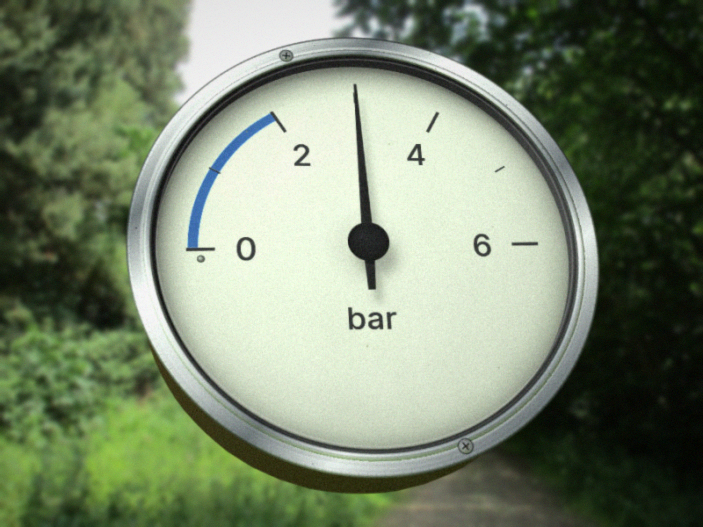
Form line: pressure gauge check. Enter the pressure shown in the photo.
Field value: 3 bar
